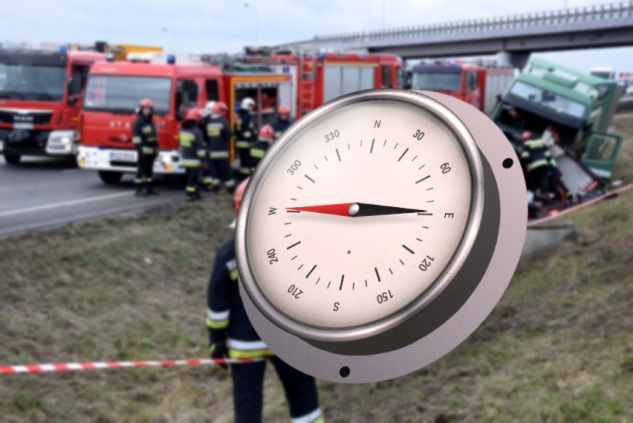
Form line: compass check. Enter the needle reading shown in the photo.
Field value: 270 °
